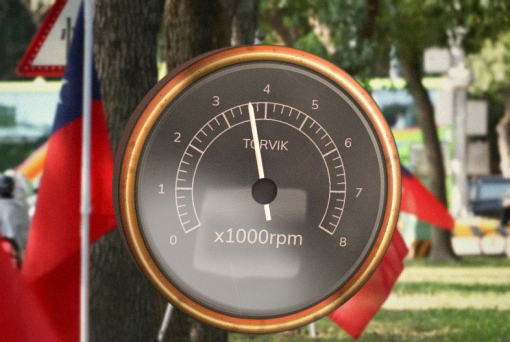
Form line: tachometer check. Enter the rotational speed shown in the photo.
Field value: 3600 rpm
